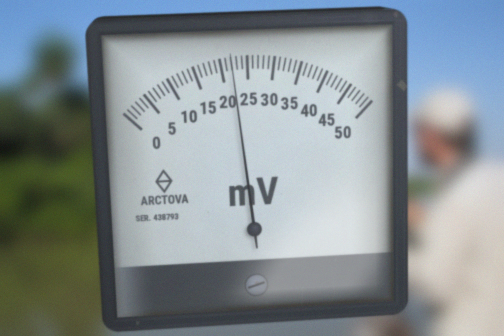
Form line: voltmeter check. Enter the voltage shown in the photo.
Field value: 22 mV
